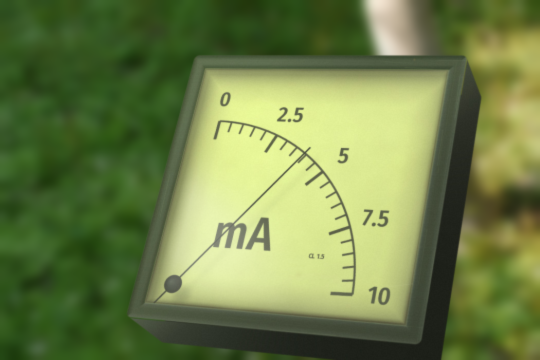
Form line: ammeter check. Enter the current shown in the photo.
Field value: 4 mA
